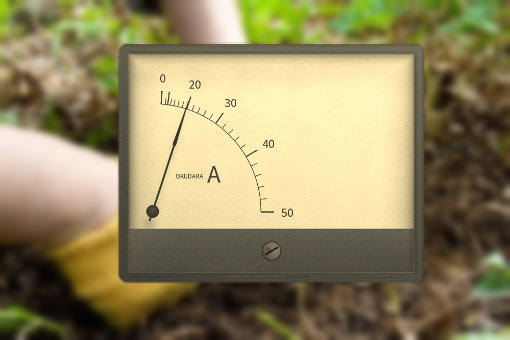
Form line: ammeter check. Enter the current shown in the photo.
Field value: 20 A
